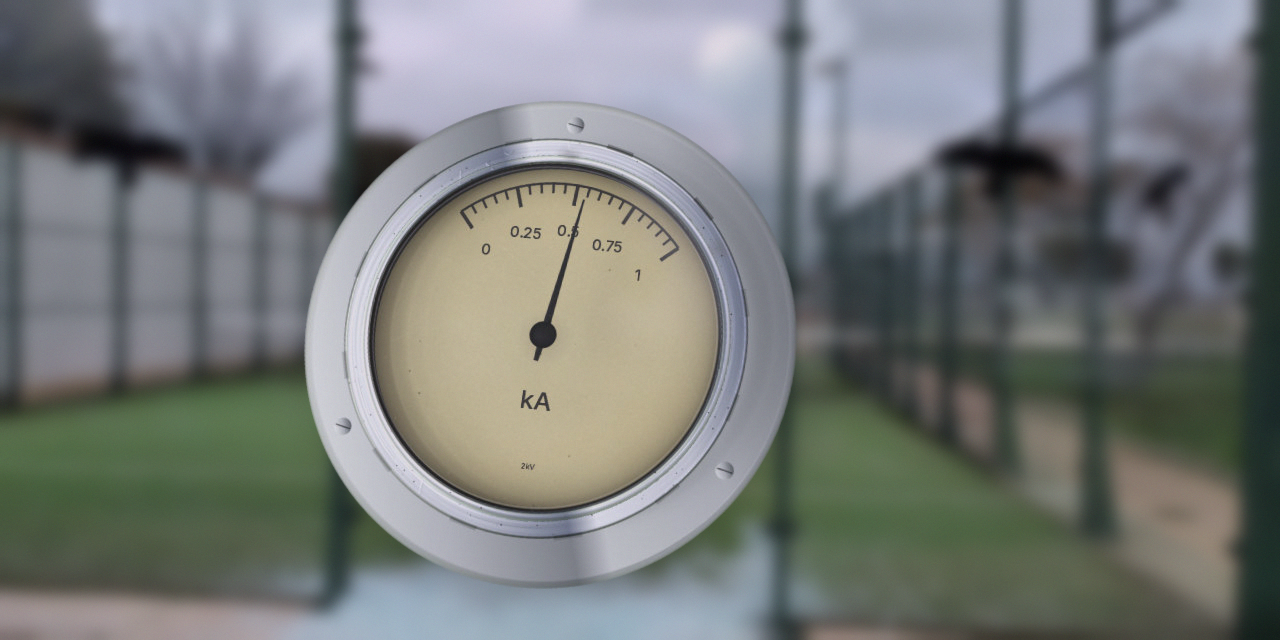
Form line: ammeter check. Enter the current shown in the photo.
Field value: 0.55 kA
